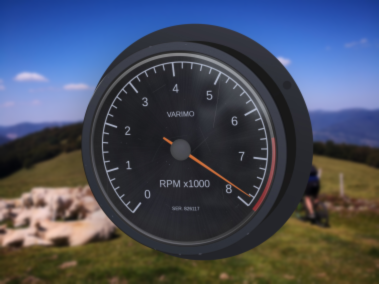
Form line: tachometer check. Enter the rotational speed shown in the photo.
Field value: 7800 rpm
